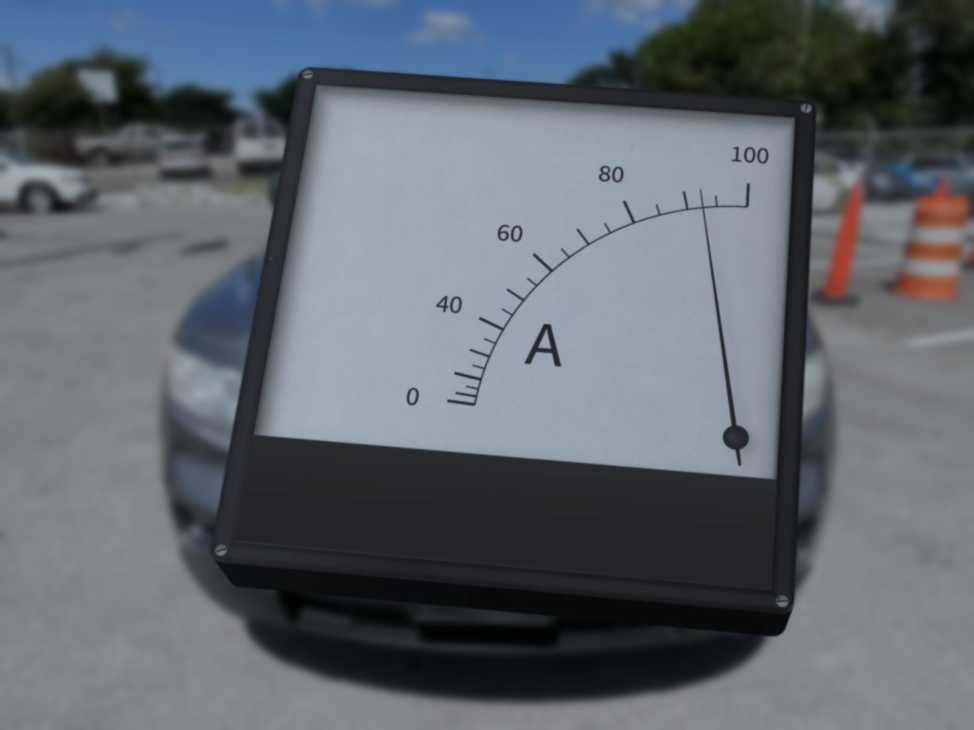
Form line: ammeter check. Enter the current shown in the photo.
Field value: 92.5 A
